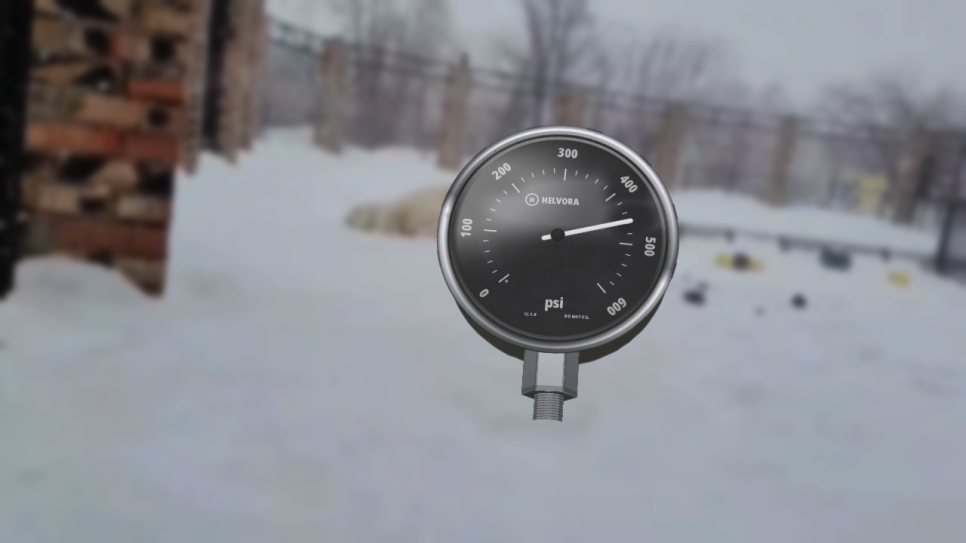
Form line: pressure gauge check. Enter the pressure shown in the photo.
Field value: 460 psi
